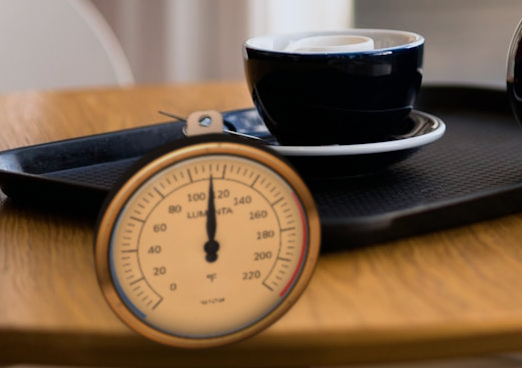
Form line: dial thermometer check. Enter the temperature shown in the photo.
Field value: 112 °F
